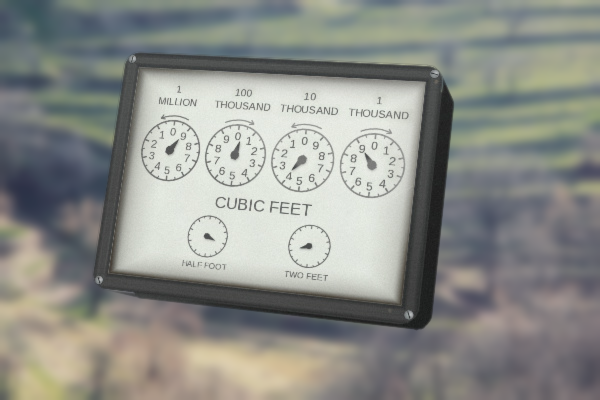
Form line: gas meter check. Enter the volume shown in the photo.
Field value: 903900 ft³
